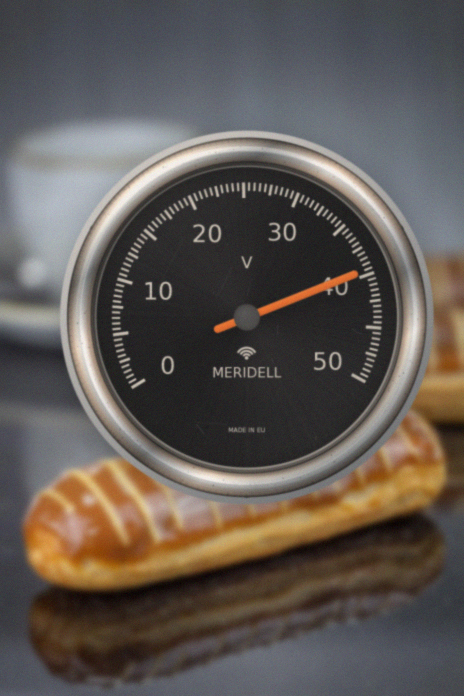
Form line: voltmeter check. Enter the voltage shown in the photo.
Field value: 39.5 V
